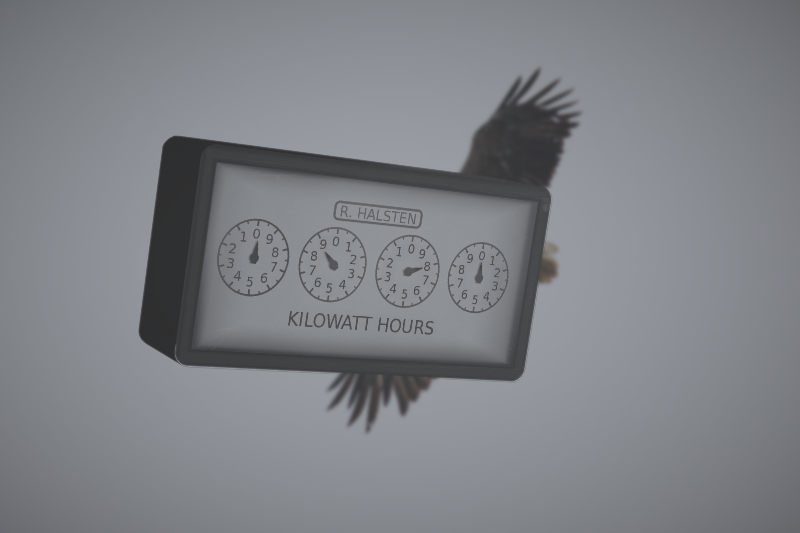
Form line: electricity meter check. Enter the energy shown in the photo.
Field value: 9880 kWh
